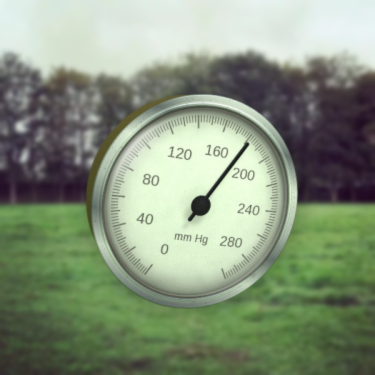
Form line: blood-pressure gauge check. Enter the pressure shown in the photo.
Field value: 180 mmHg
